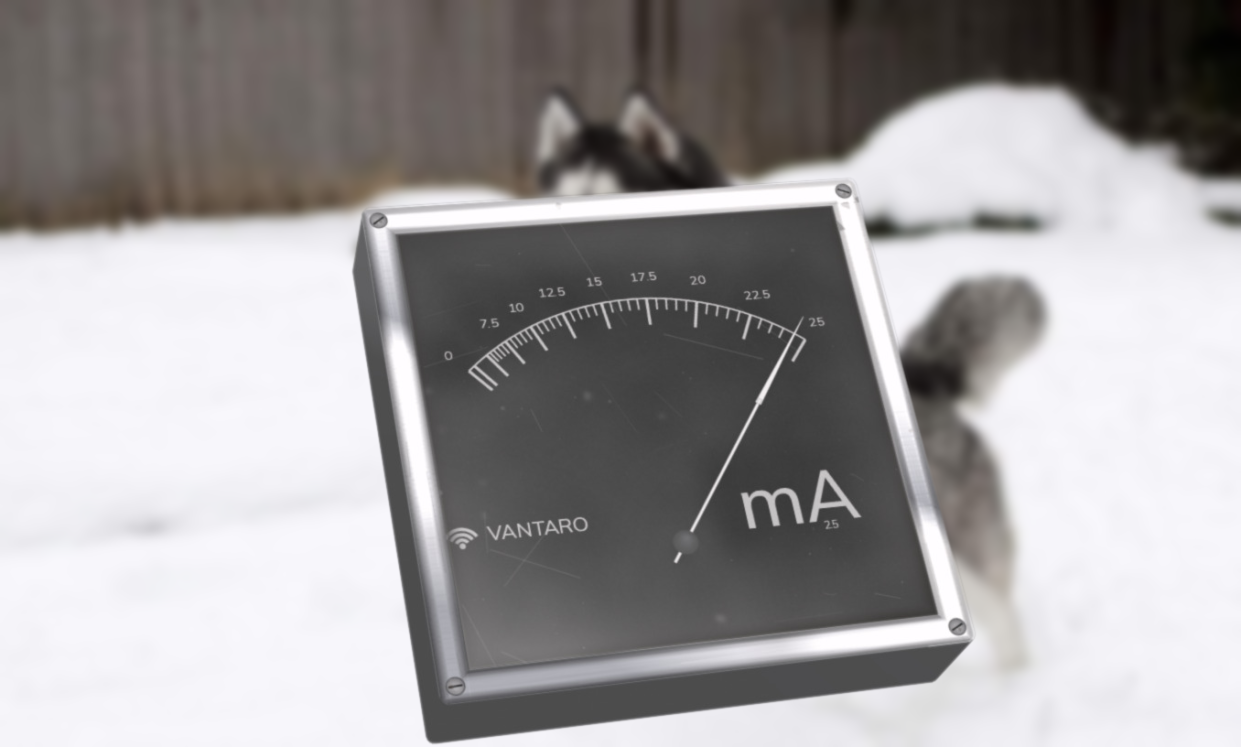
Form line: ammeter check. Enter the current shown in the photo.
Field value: 24.5 mA
